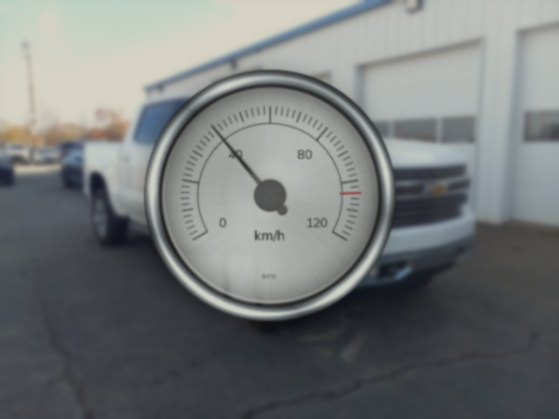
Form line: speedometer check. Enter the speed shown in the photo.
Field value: 40 km/h
